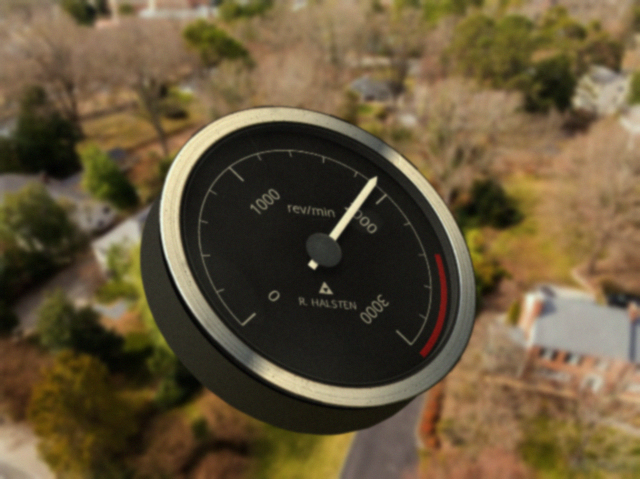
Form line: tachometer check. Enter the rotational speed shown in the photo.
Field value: 1900 rpm
